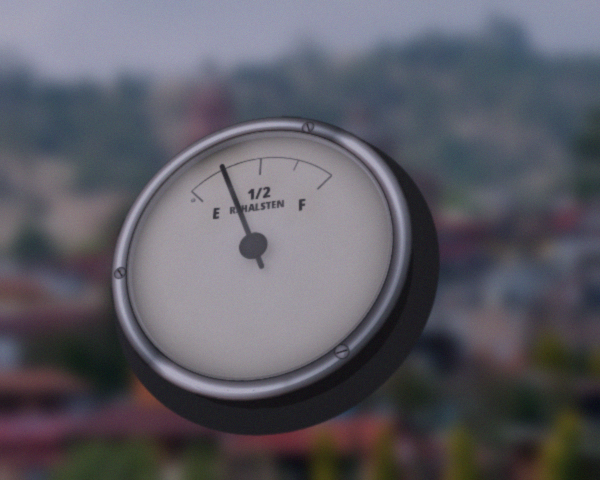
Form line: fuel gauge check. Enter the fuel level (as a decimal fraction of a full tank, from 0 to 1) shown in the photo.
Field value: 0.25
